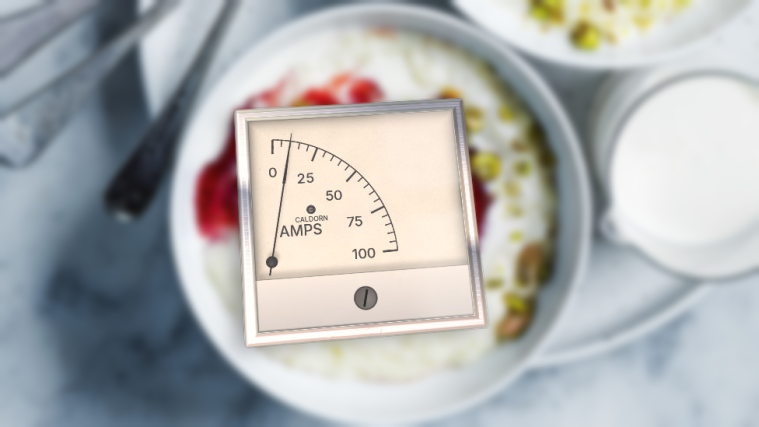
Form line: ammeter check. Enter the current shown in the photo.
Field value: 10 A
